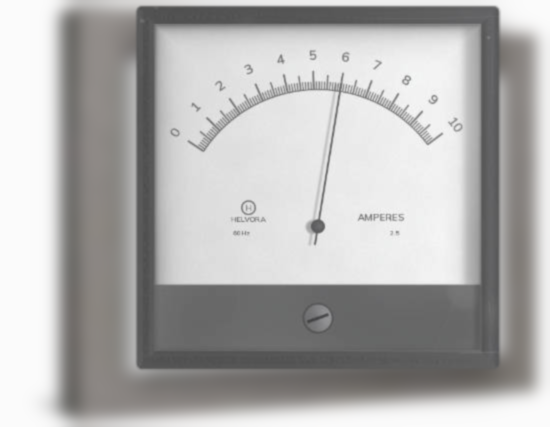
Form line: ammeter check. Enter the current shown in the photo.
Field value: 6 A
